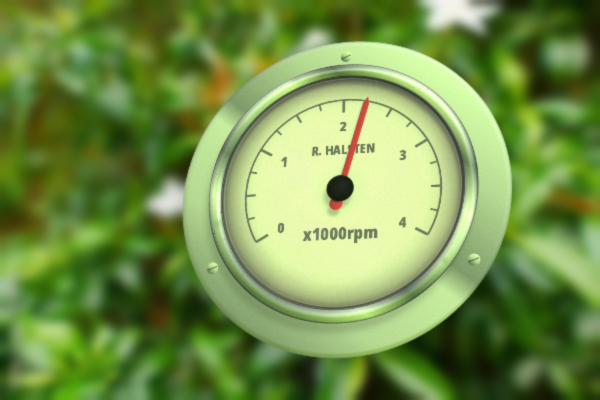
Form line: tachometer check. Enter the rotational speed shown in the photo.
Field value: 2250 rpm
